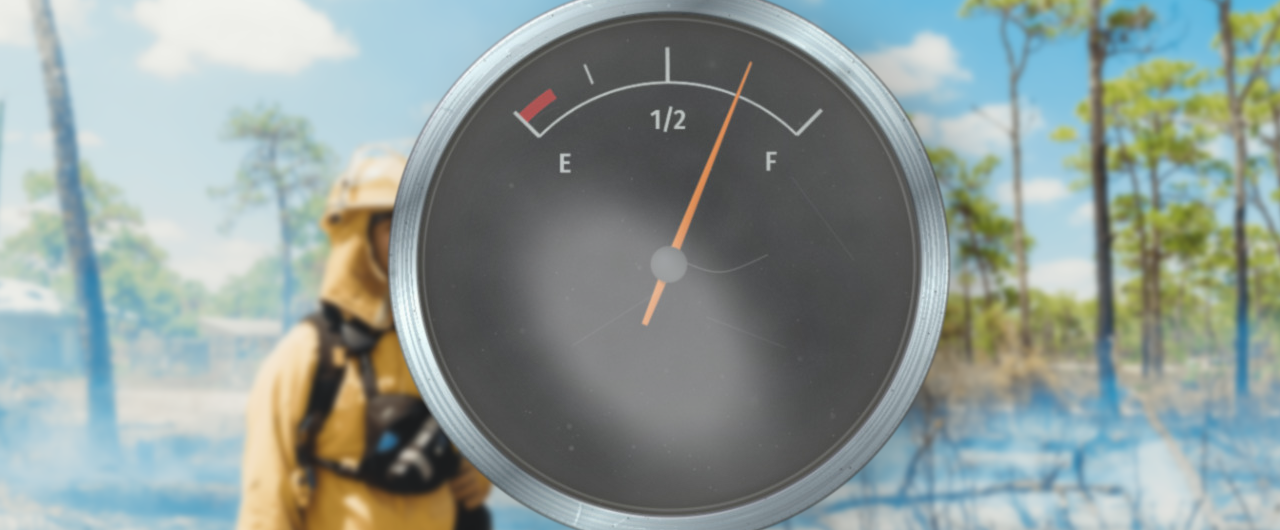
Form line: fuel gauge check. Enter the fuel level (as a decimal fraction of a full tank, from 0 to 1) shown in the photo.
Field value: 0.75
